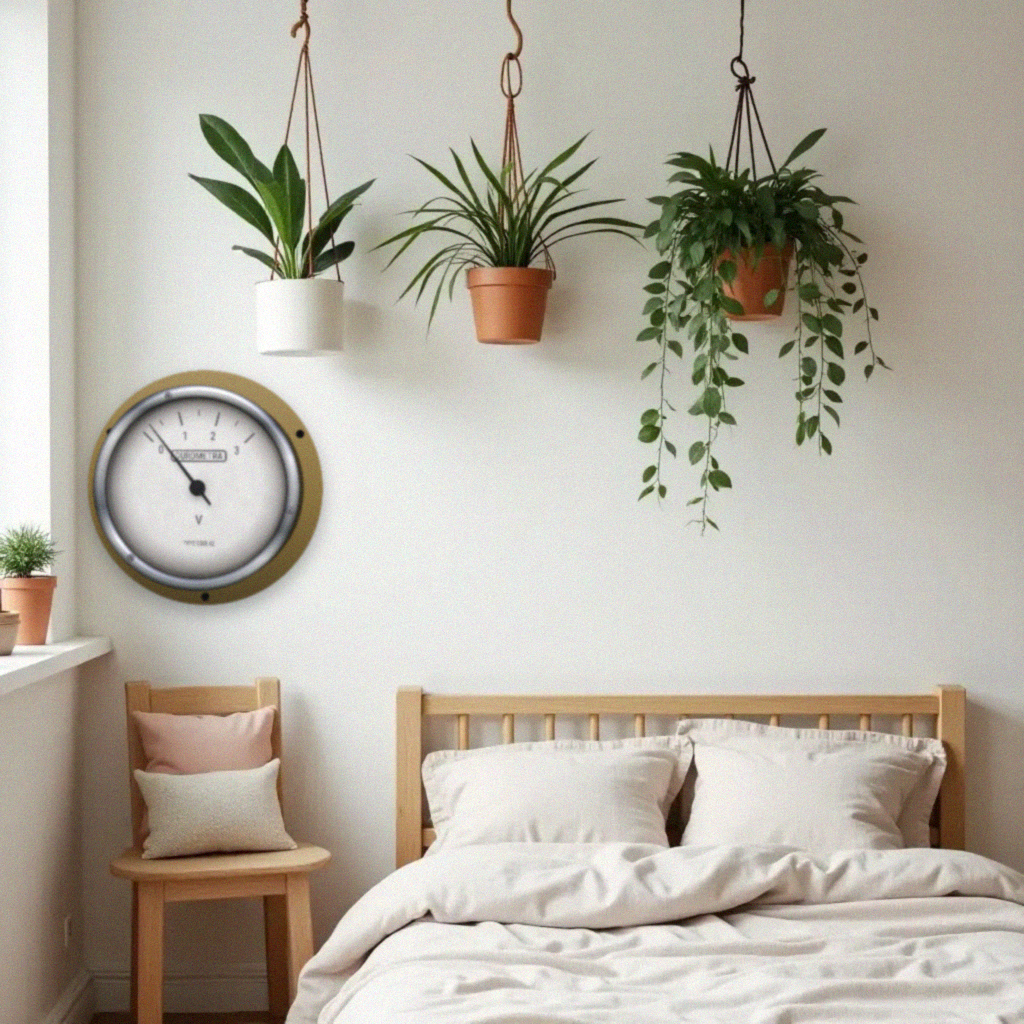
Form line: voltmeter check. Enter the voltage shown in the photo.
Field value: 0.25 V
